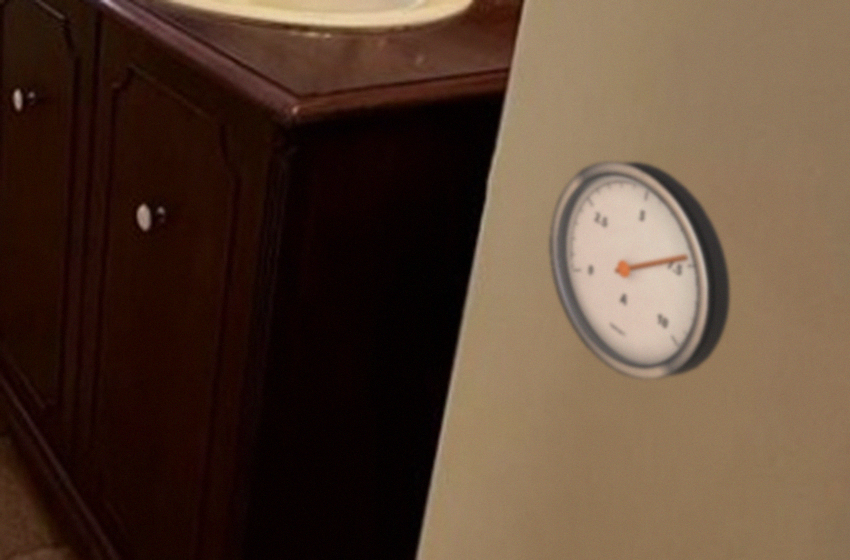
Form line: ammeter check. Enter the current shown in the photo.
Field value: 7.25 A
